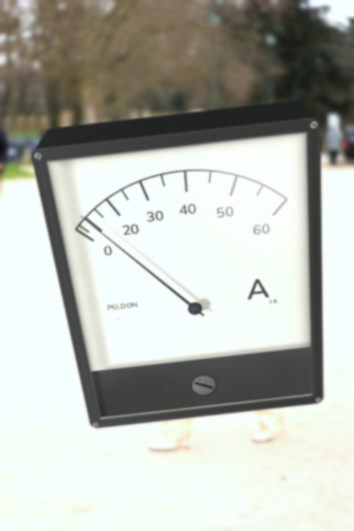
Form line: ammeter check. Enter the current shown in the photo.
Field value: 10 A
